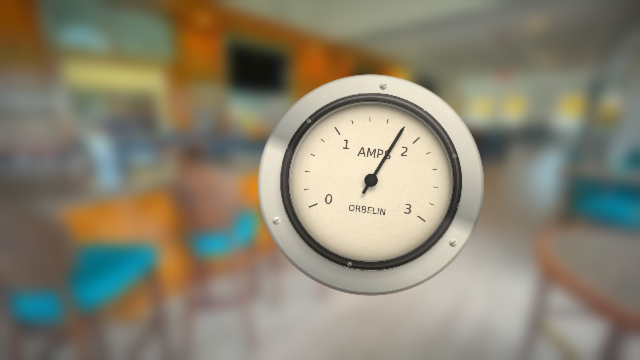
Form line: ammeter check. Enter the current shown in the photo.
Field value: 1.8 A
